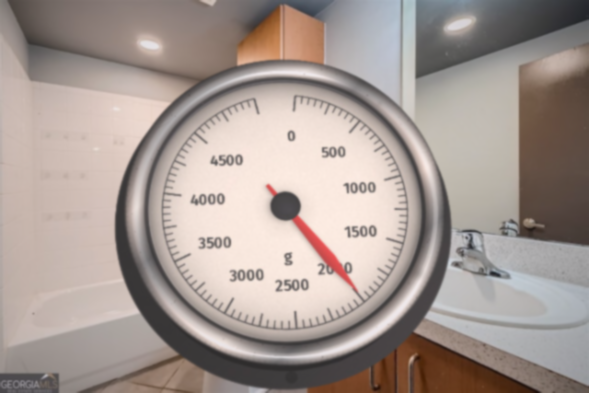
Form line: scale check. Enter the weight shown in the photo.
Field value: 2000 g
